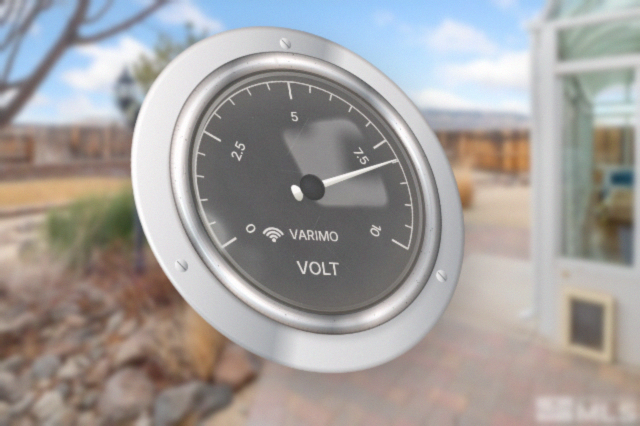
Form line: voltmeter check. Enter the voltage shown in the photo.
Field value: 8 V
